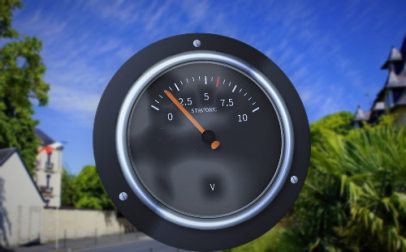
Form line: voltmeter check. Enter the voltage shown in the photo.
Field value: 1.5 V
